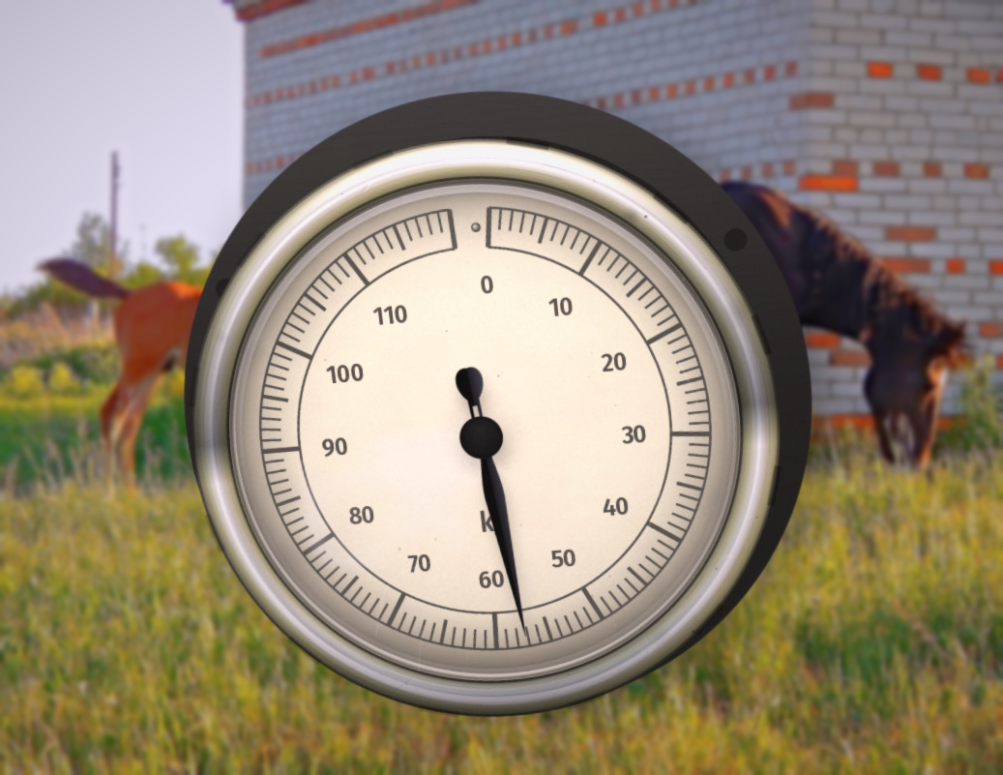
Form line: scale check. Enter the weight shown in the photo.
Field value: 57 kg
